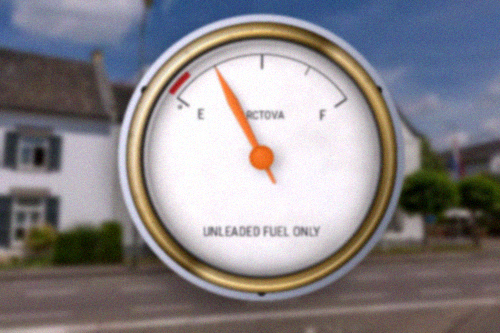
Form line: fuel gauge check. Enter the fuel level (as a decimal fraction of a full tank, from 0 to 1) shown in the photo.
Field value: 0.25
